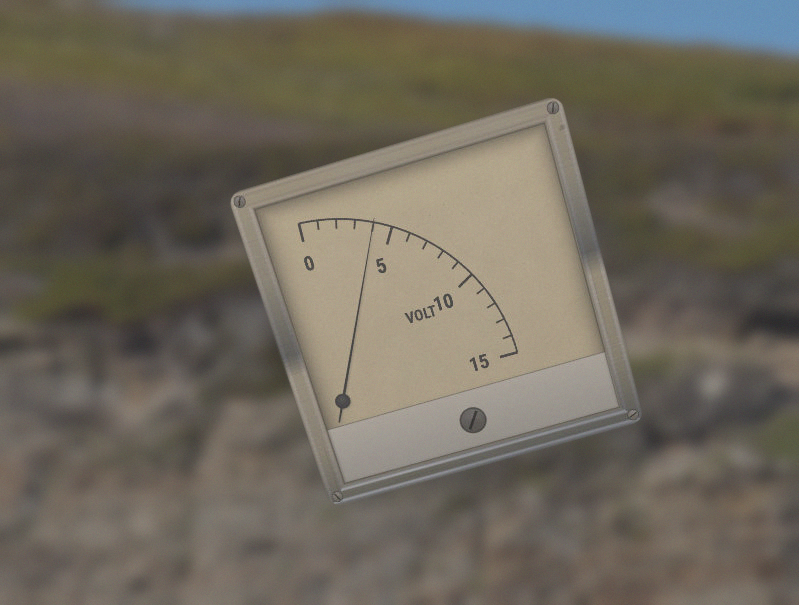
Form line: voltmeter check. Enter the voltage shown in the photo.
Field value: 4 V
